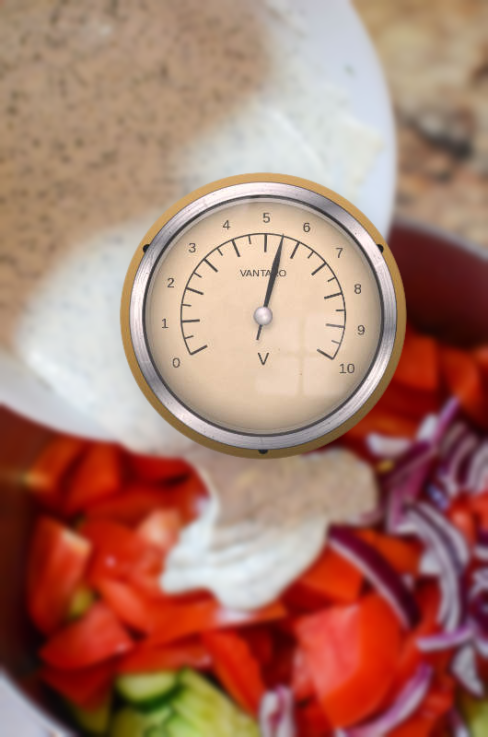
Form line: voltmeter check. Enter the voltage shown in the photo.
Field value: 5.5 V
